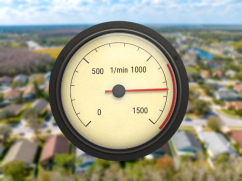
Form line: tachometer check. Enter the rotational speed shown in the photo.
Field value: 1250 rpm
